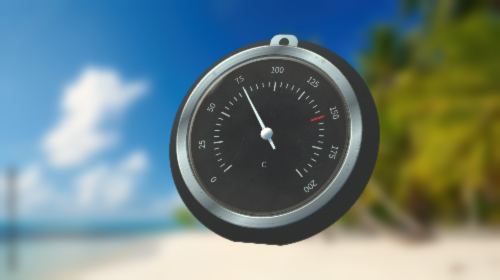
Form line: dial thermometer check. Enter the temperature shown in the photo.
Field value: 75 °C
